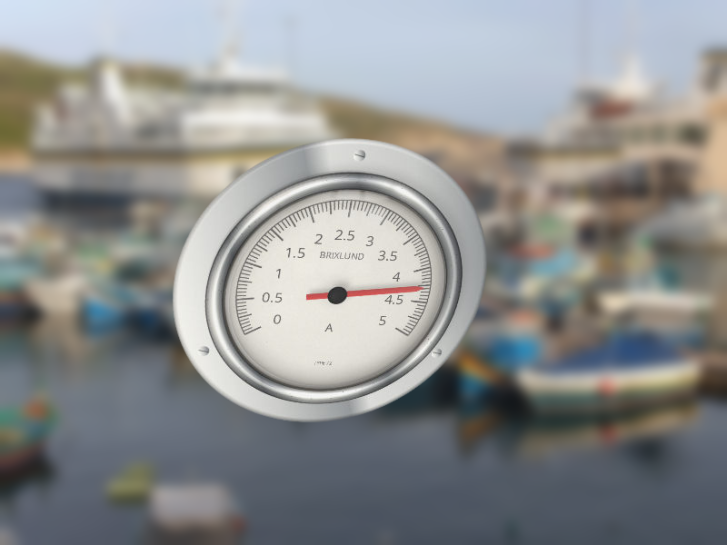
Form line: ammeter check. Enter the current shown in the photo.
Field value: 4.25 A
